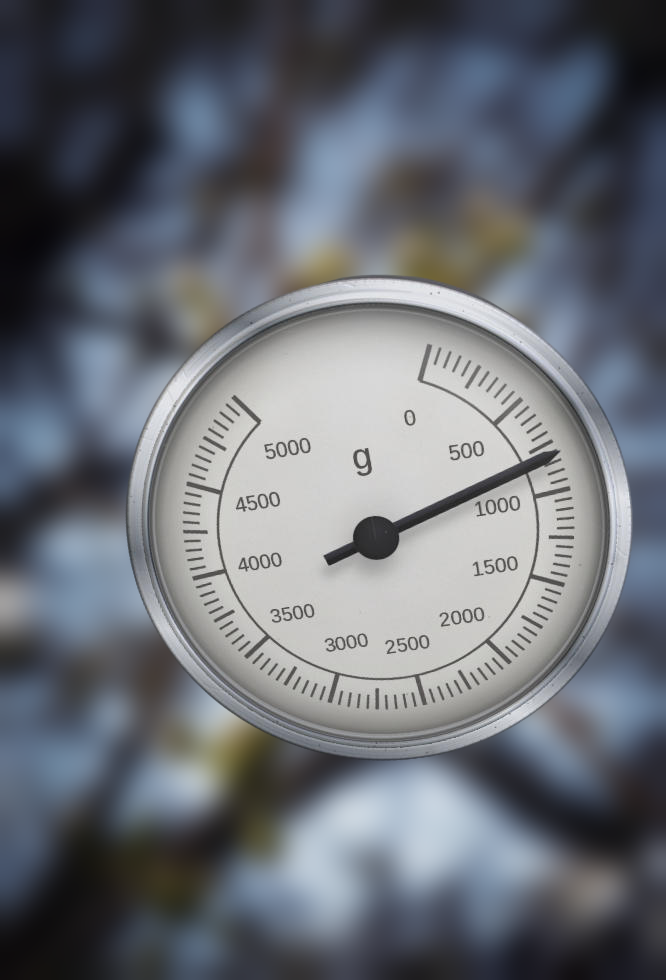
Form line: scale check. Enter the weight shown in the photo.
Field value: 800 g
